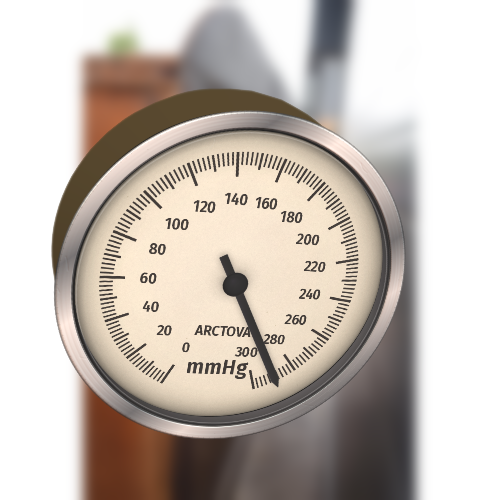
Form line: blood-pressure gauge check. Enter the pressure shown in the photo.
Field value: 290 mmHg
